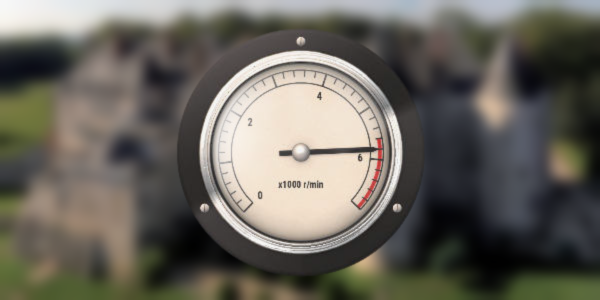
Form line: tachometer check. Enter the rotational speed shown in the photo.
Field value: 5800 rpm
